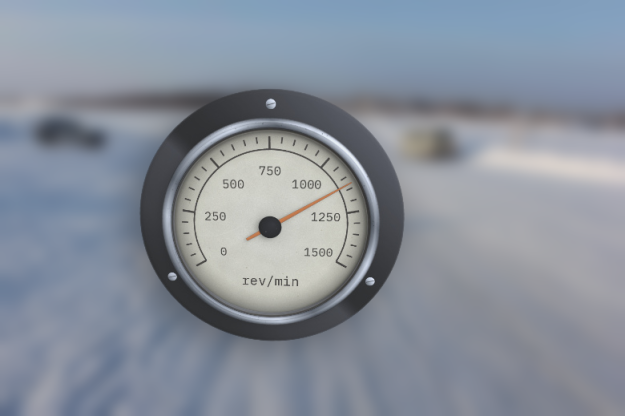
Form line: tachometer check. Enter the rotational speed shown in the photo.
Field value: 1125 rpm
